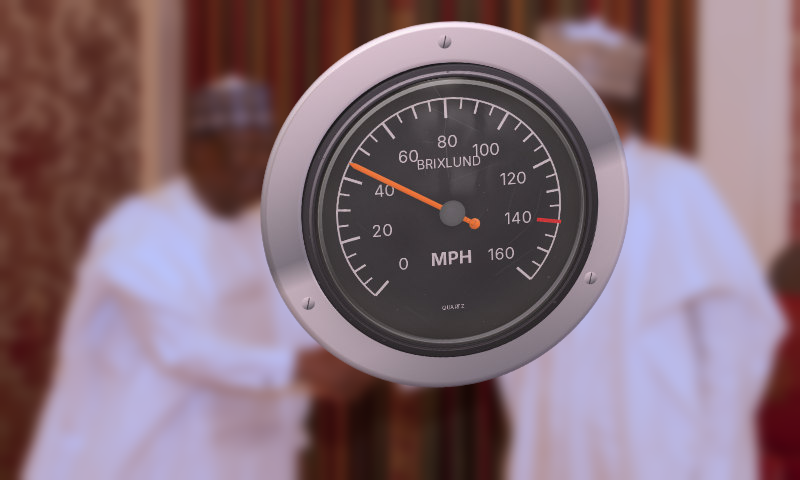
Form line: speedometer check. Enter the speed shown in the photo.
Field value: 45 mph
